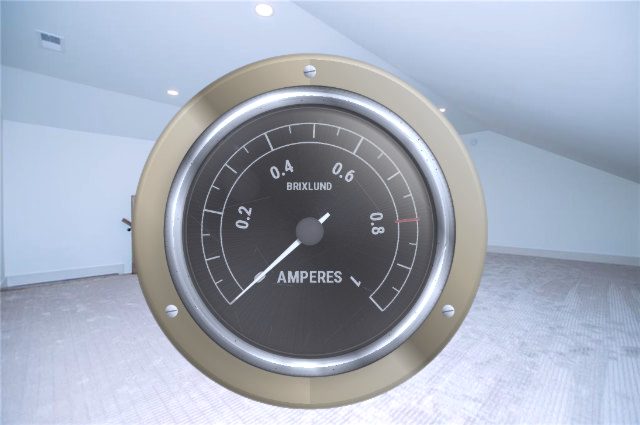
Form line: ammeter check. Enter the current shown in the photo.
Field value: 0 A
